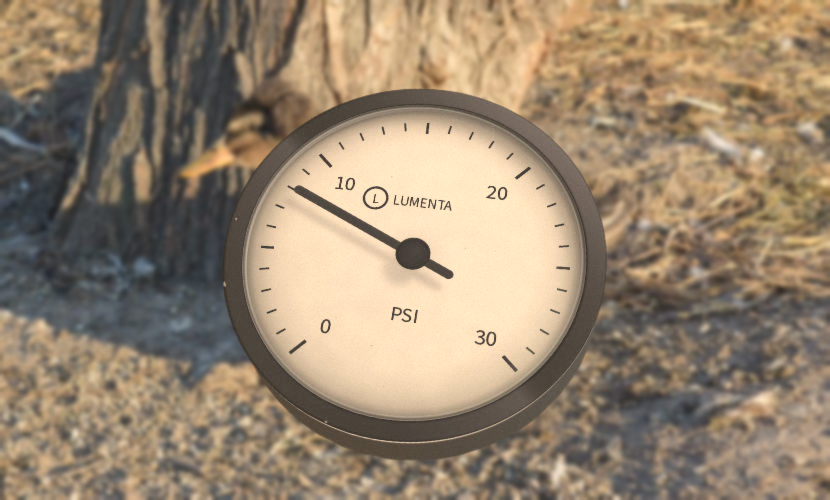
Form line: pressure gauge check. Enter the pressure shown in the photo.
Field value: 8 psi
